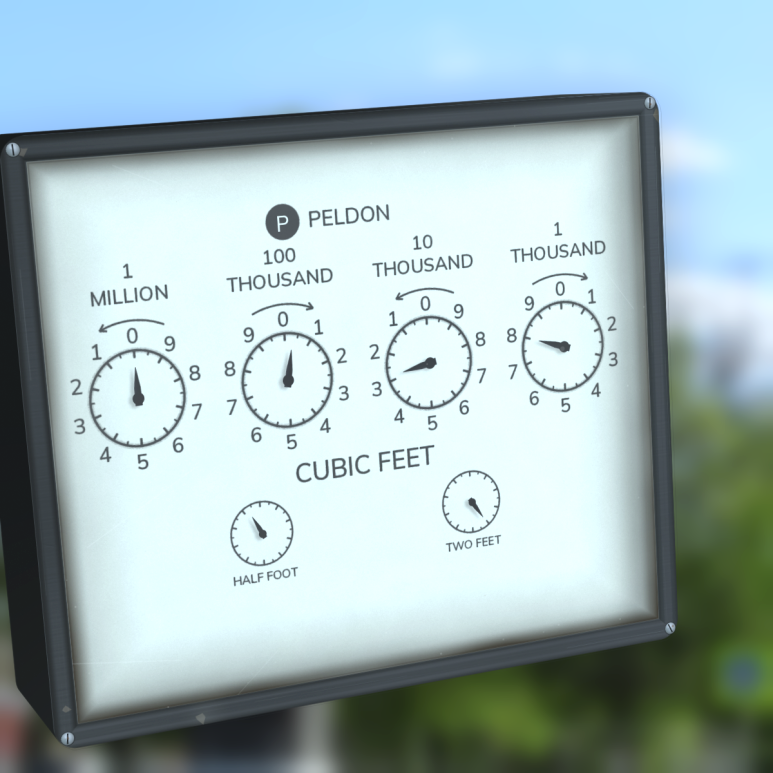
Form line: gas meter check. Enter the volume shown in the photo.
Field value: 2800 ft³
